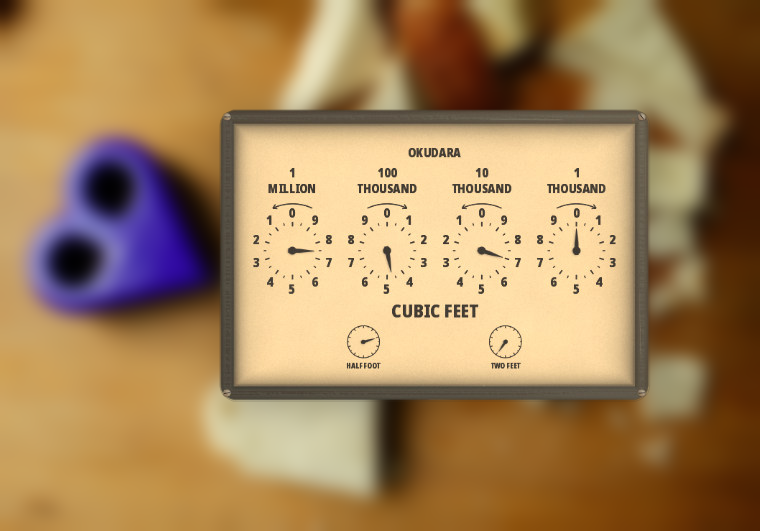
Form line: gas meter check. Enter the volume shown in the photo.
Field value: 747000 ft³
